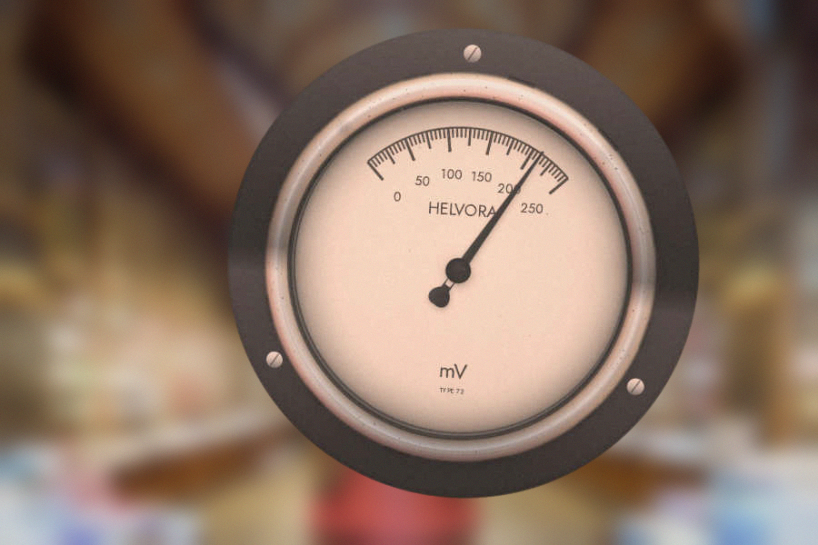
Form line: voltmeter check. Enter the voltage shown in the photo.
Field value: 210 mV
